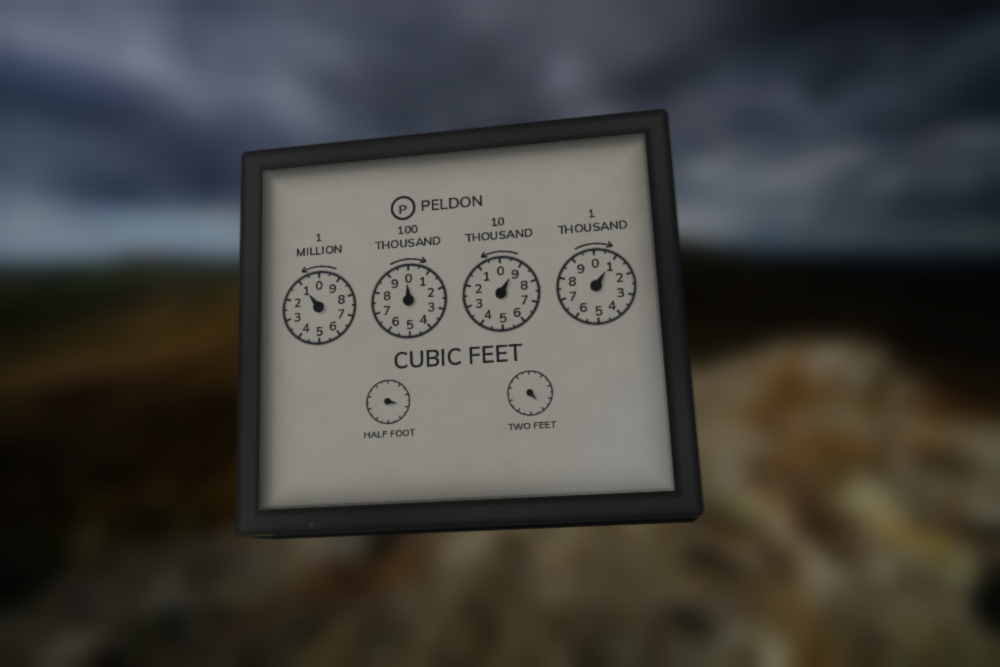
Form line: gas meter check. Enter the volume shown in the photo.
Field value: 99100 ft³
